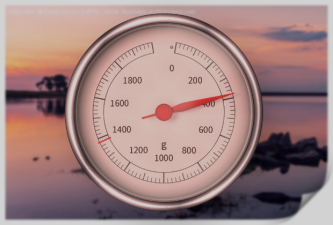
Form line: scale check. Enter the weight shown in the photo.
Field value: 380 g
